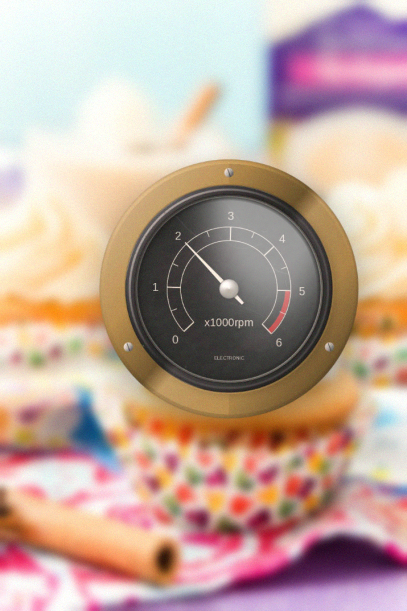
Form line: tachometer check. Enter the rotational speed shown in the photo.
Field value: 2000 rpm
